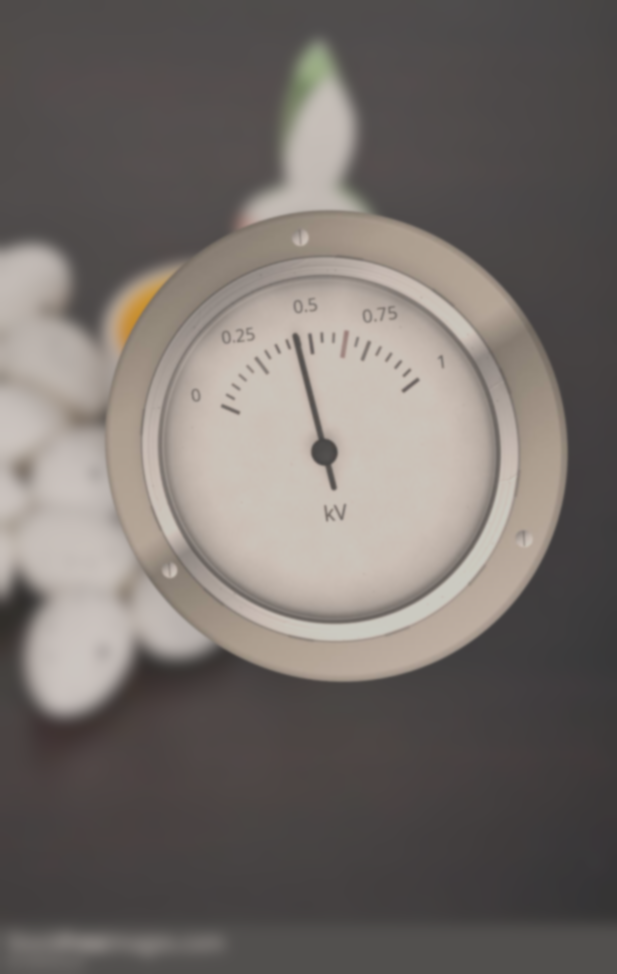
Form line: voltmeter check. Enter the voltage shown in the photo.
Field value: 0.45 kV
